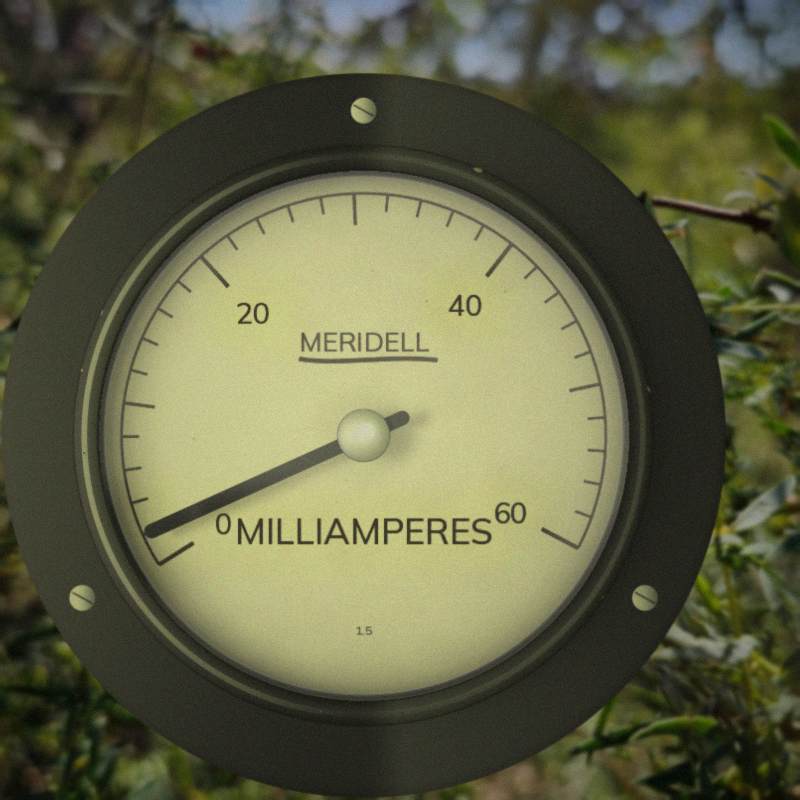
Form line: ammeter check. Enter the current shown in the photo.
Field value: 2 mA
